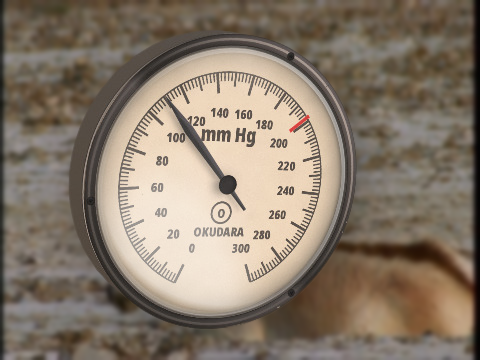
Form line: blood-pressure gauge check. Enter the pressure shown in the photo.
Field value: 110 mmHg
